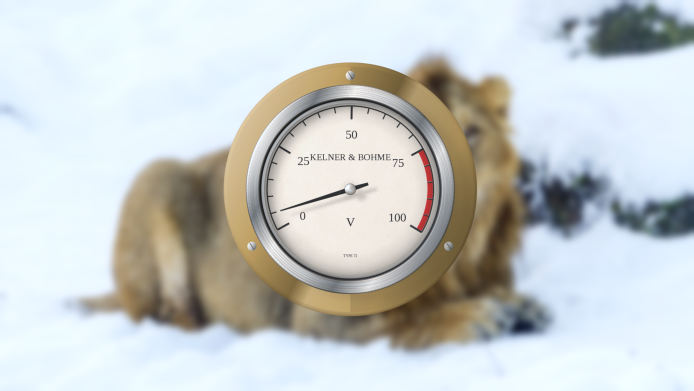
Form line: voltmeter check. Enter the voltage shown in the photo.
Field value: 5 V
